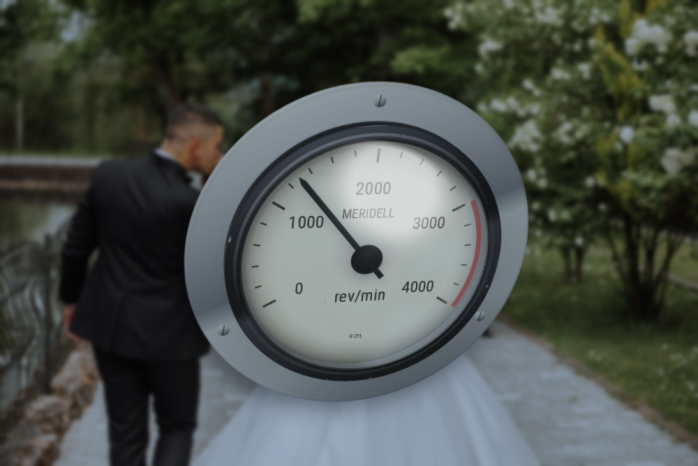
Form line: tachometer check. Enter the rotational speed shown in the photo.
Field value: 1300 rpm
